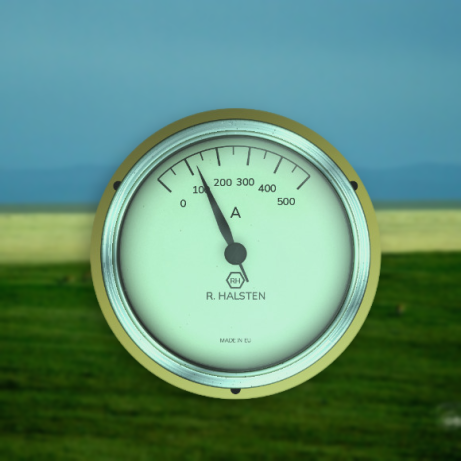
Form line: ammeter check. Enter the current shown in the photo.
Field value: 125 A
